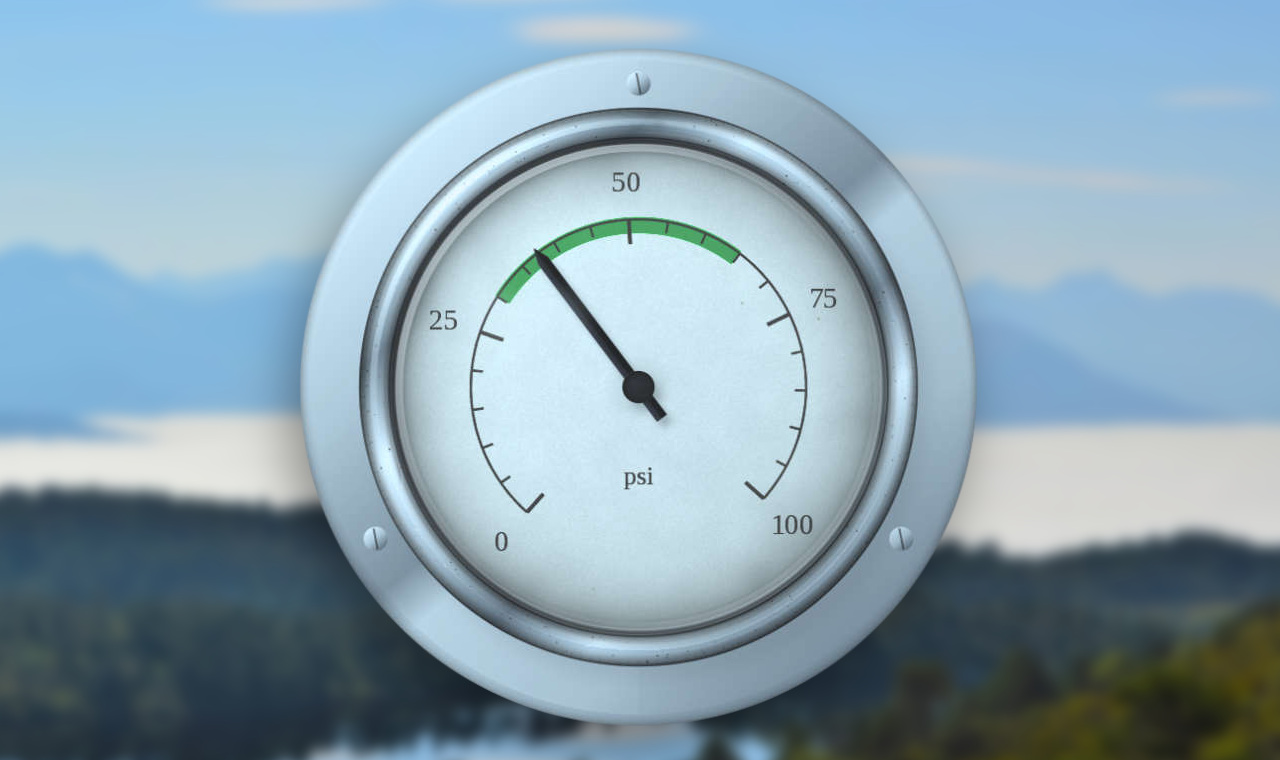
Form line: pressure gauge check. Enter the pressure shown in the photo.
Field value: 37.5 psi
